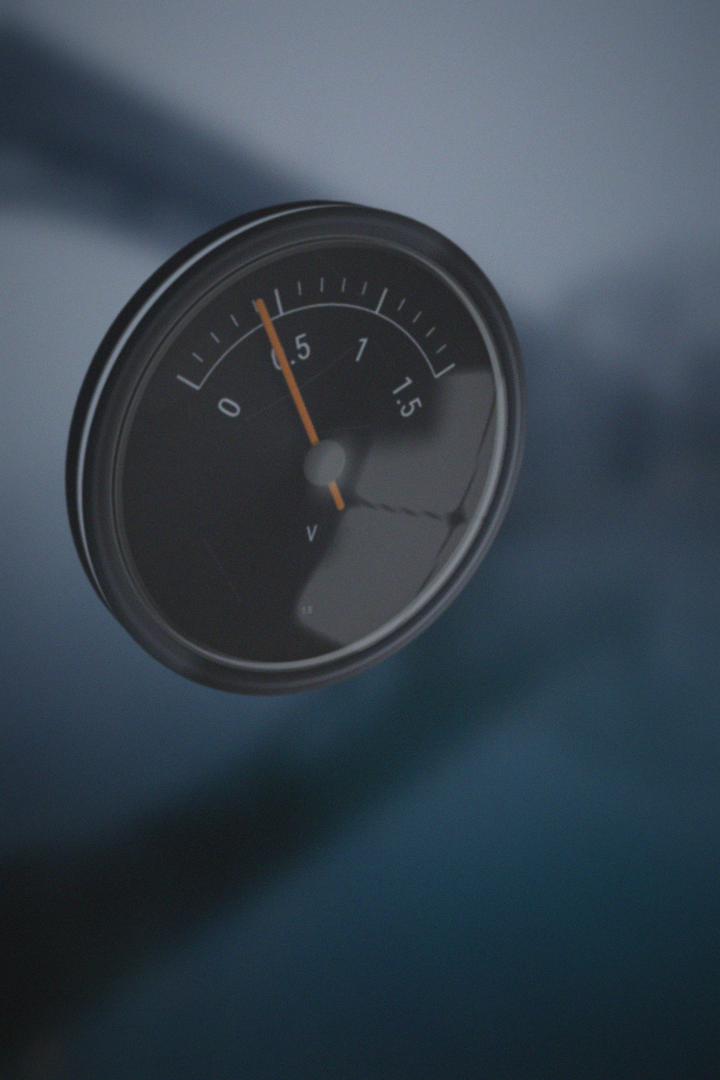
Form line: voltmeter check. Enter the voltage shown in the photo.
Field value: 0.4 V
